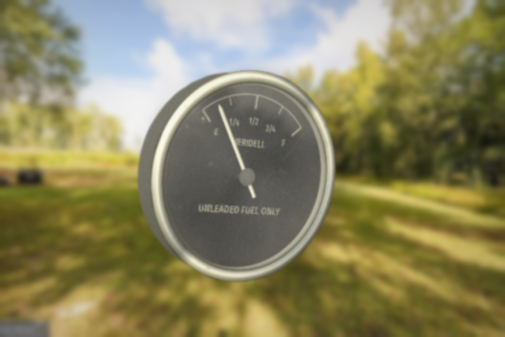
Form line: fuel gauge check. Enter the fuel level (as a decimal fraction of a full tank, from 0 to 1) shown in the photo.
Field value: 0.125
